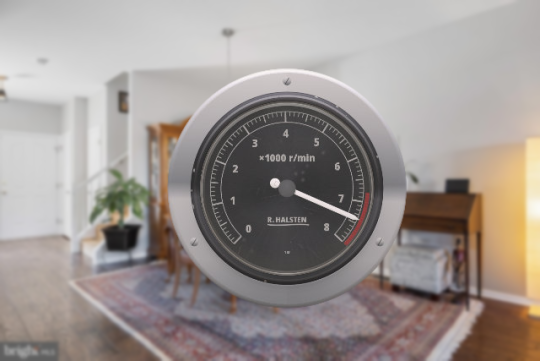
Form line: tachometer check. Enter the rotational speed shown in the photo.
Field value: 7400 rpm
